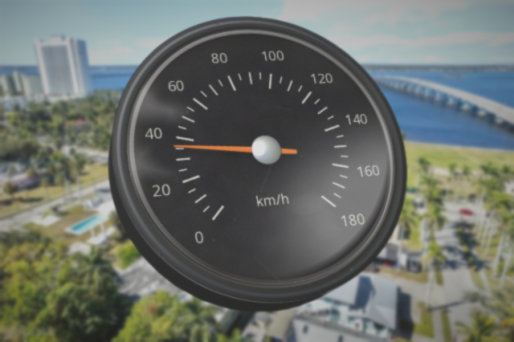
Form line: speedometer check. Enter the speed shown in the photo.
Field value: 35 km/h
